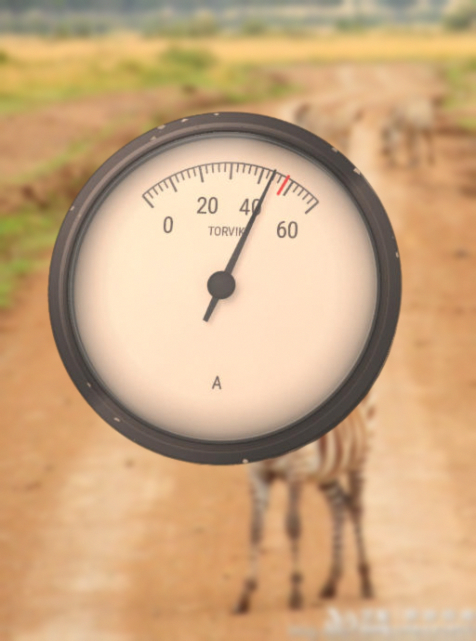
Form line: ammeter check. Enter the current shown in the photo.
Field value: 44 A
